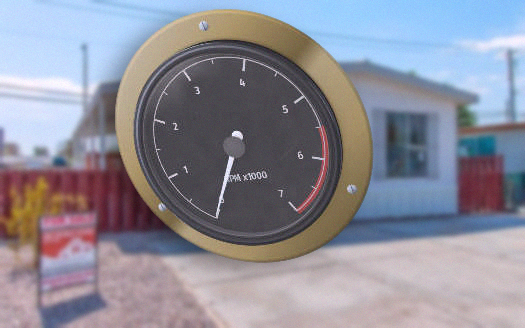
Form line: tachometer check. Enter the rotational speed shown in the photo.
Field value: 0 rpm
